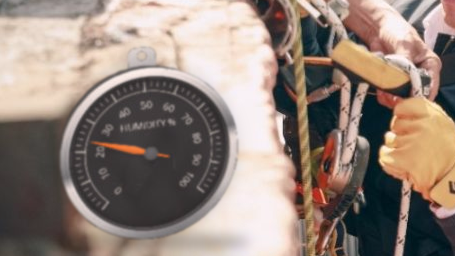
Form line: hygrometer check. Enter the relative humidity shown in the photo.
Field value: 24 %
